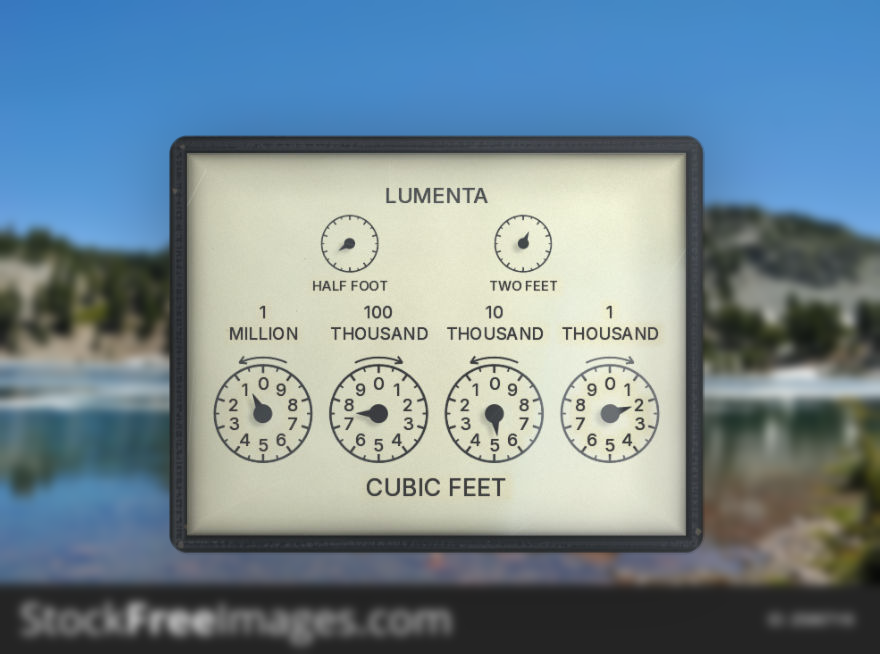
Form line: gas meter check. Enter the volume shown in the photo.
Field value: 75200 ft³
